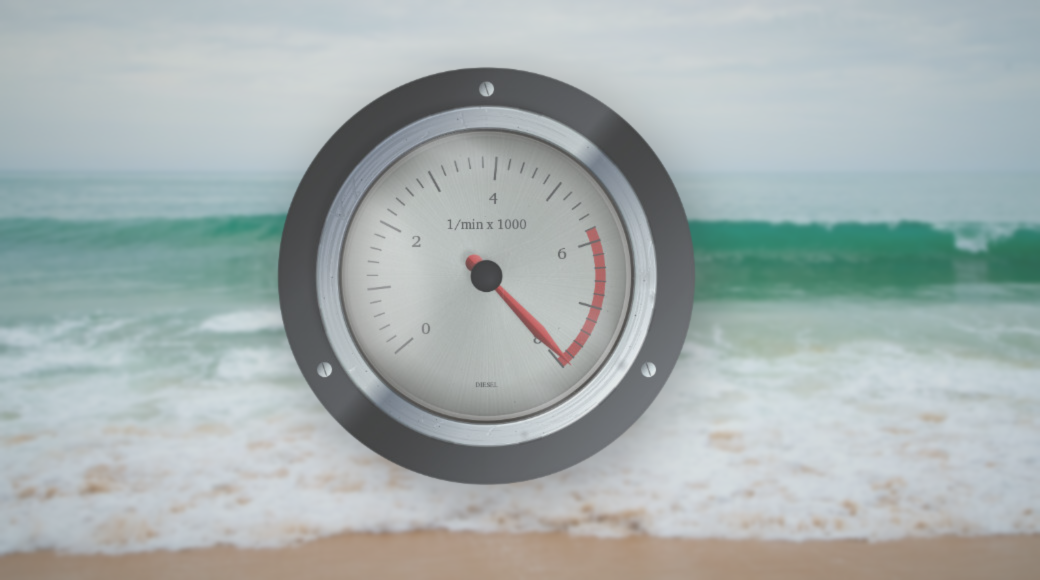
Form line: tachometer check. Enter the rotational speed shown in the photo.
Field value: 7900 rpm
